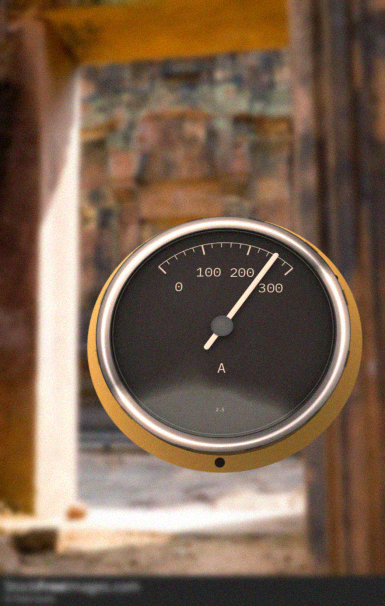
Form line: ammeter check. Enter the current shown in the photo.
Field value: 260 A
